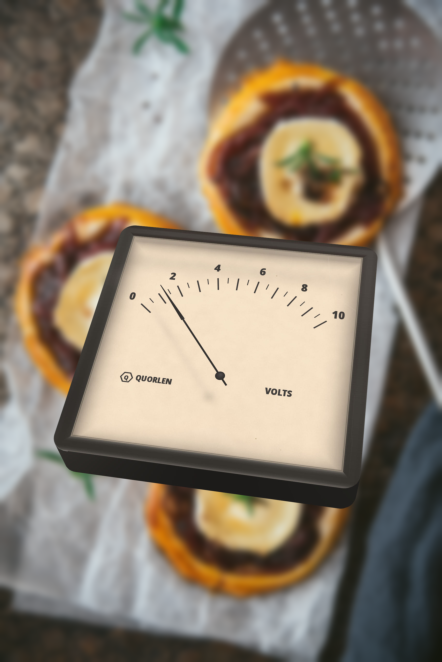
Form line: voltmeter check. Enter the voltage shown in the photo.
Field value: 1.25 V
